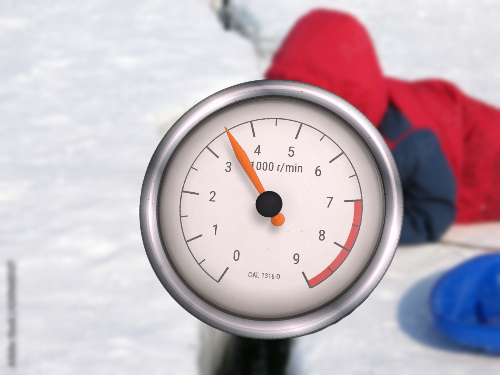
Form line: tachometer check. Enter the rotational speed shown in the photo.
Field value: 3500 rpm
